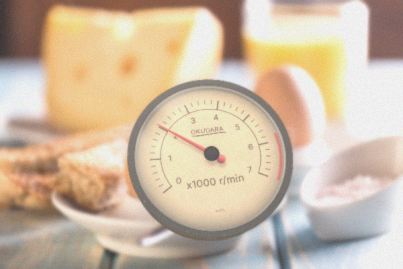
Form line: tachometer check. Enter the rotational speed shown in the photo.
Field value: 2000 rpm
